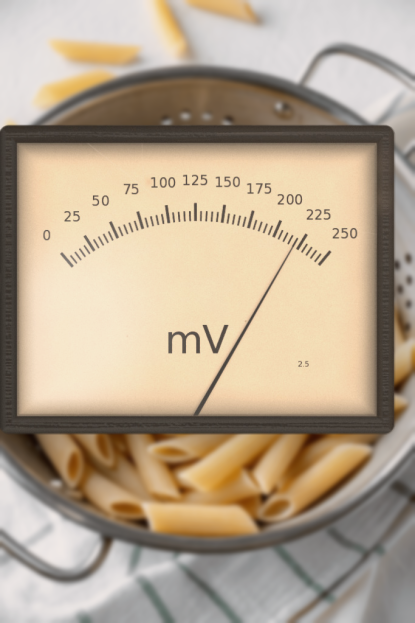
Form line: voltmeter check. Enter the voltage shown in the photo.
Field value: 220 mV
